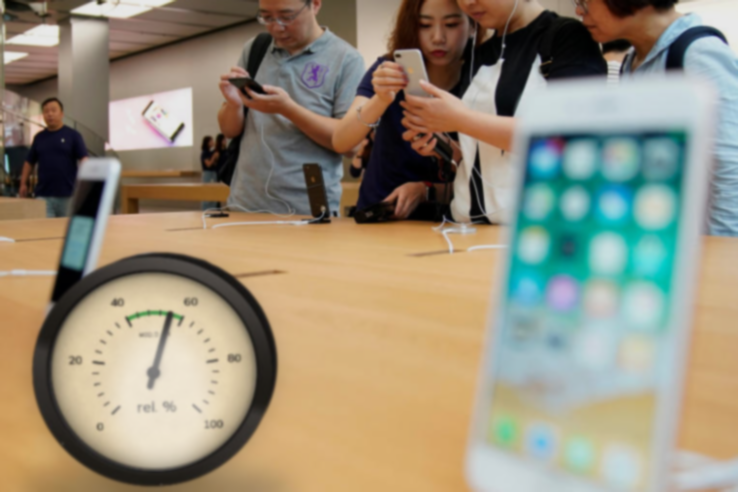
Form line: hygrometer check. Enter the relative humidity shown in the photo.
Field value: 56 %
